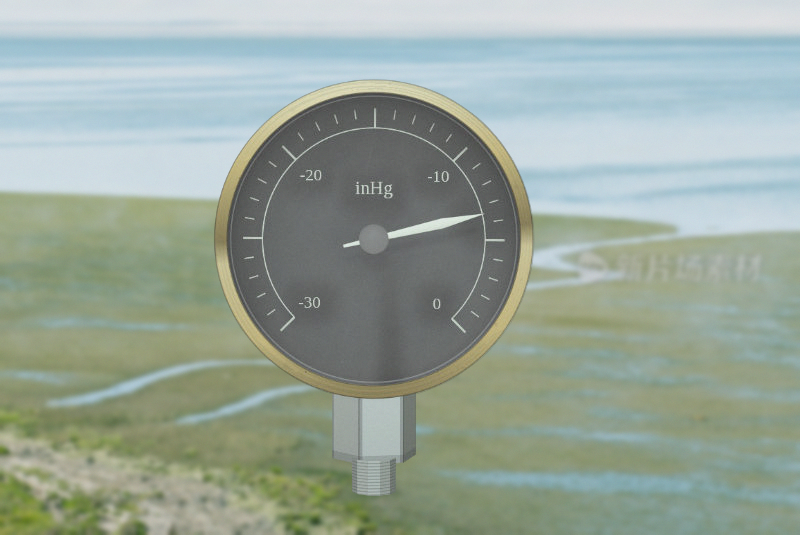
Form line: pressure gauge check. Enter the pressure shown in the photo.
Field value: -6.5 inHg
